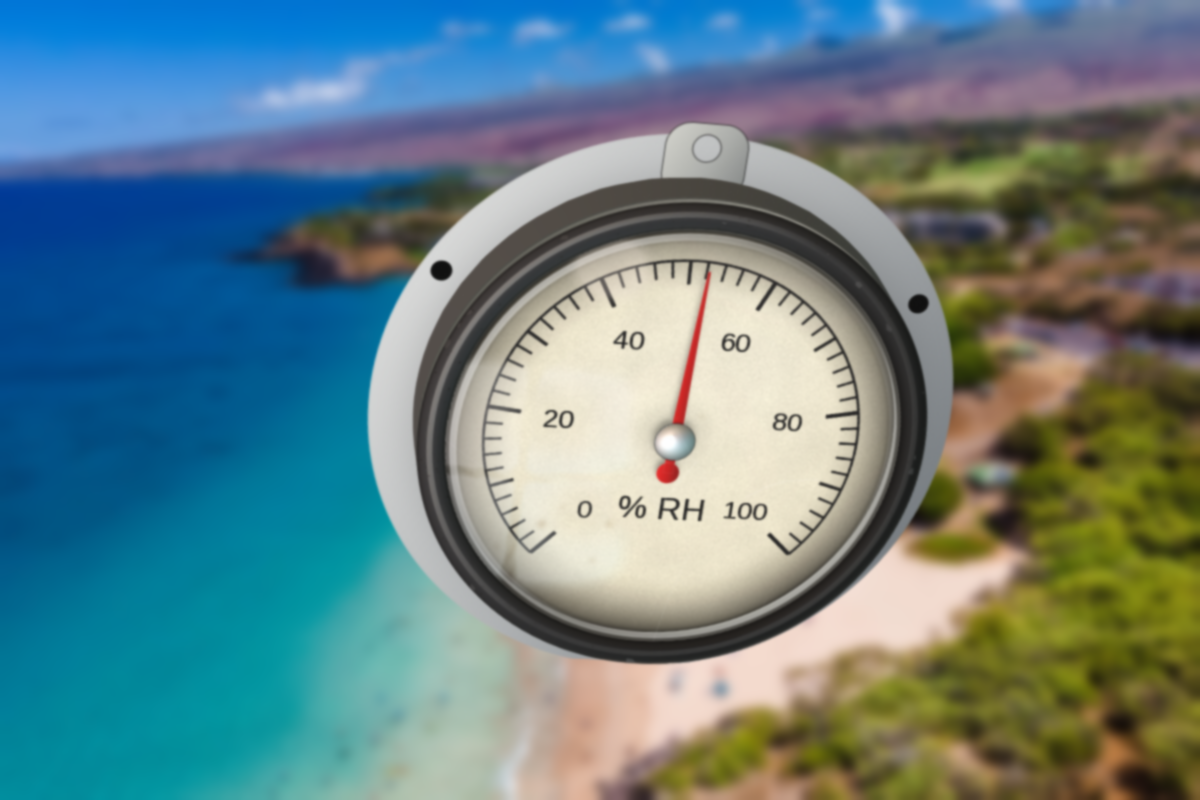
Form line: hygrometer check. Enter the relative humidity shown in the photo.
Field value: 52 %
